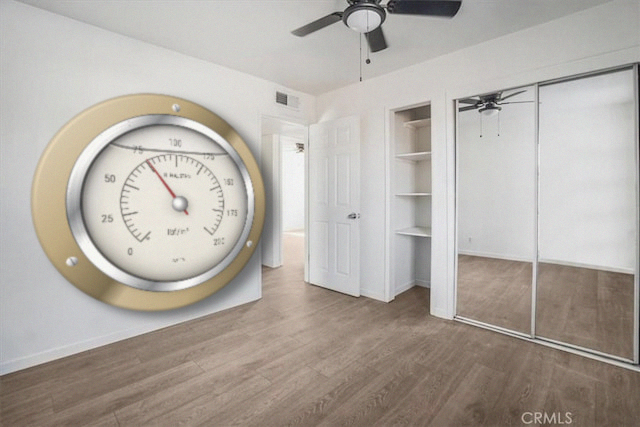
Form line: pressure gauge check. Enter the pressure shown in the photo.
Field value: 75 psi
